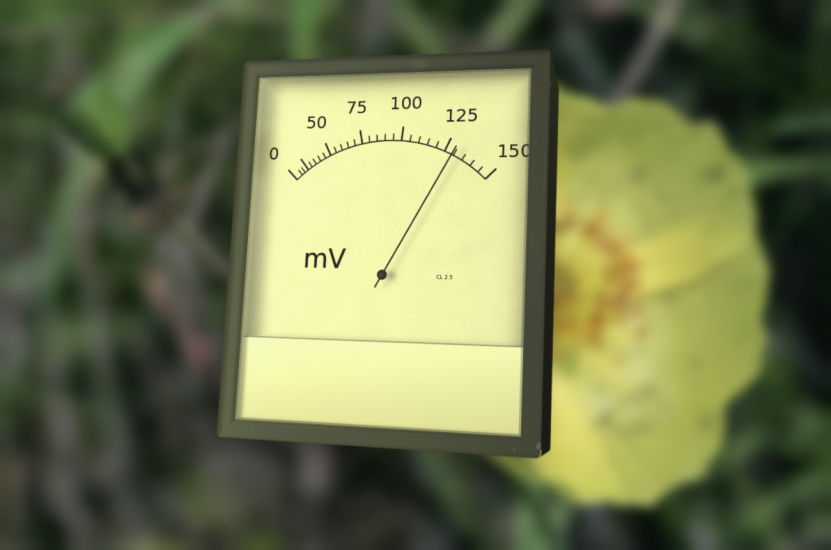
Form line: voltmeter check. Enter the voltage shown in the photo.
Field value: 130 mV
